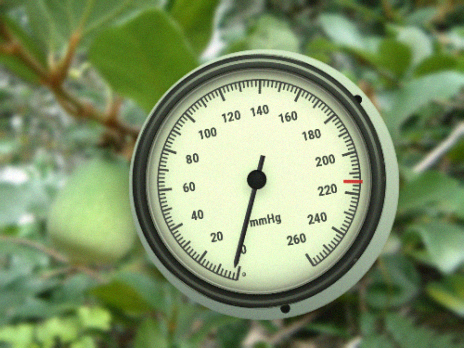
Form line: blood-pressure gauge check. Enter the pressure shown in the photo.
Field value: 2 mmHg
